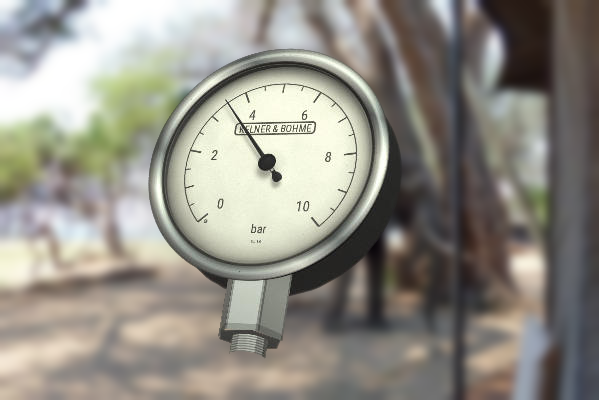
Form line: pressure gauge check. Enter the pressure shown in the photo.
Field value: 3.5 bar
